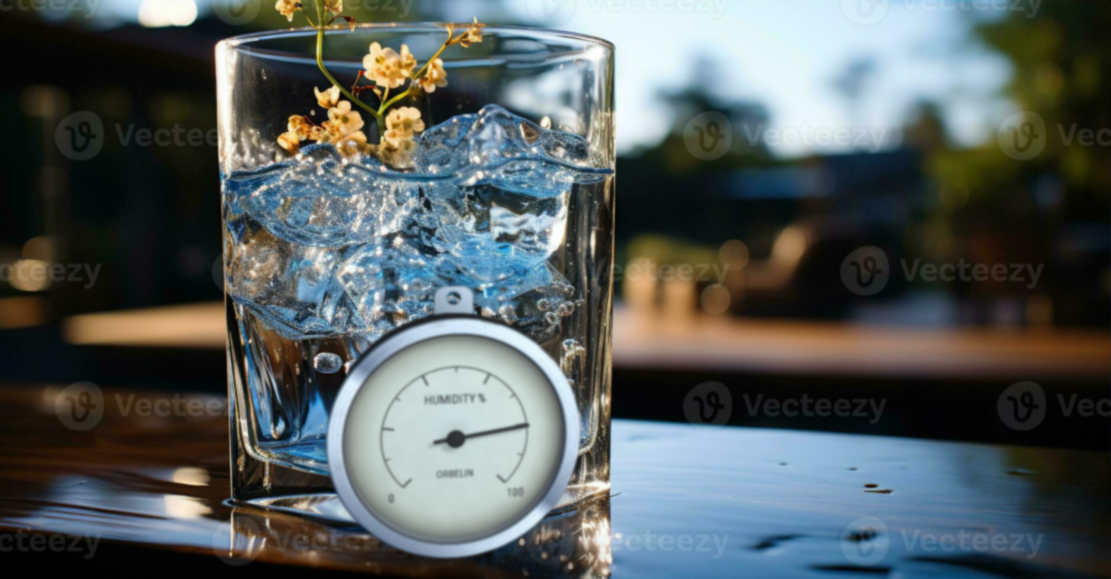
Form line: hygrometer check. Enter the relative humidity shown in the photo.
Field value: 80 %
